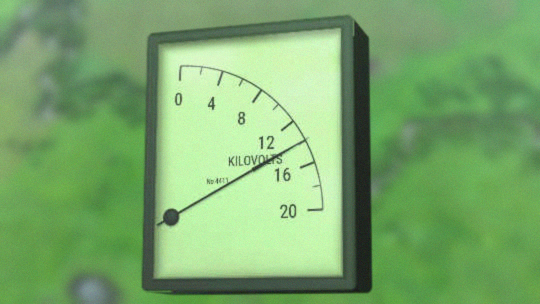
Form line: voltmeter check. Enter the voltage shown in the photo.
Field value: 14 kV
